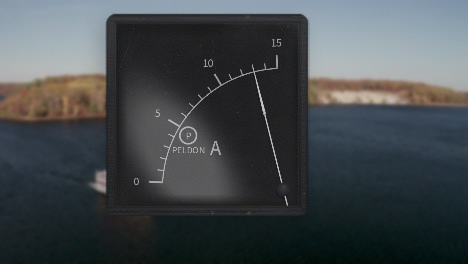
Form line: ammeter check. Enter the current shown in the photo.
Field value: 13 A
